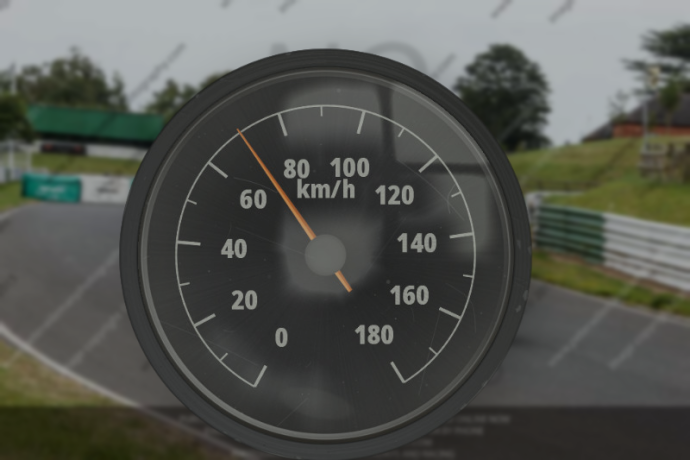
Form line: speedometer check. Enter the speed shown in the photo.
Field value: 70 km/h
